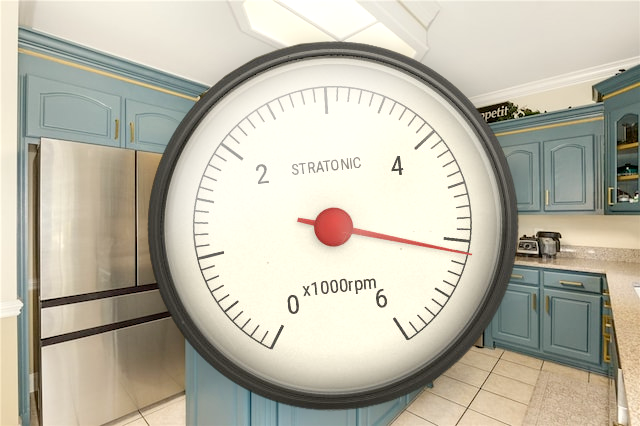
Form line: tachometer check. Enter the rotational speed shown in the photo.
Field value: 5100 rpm
